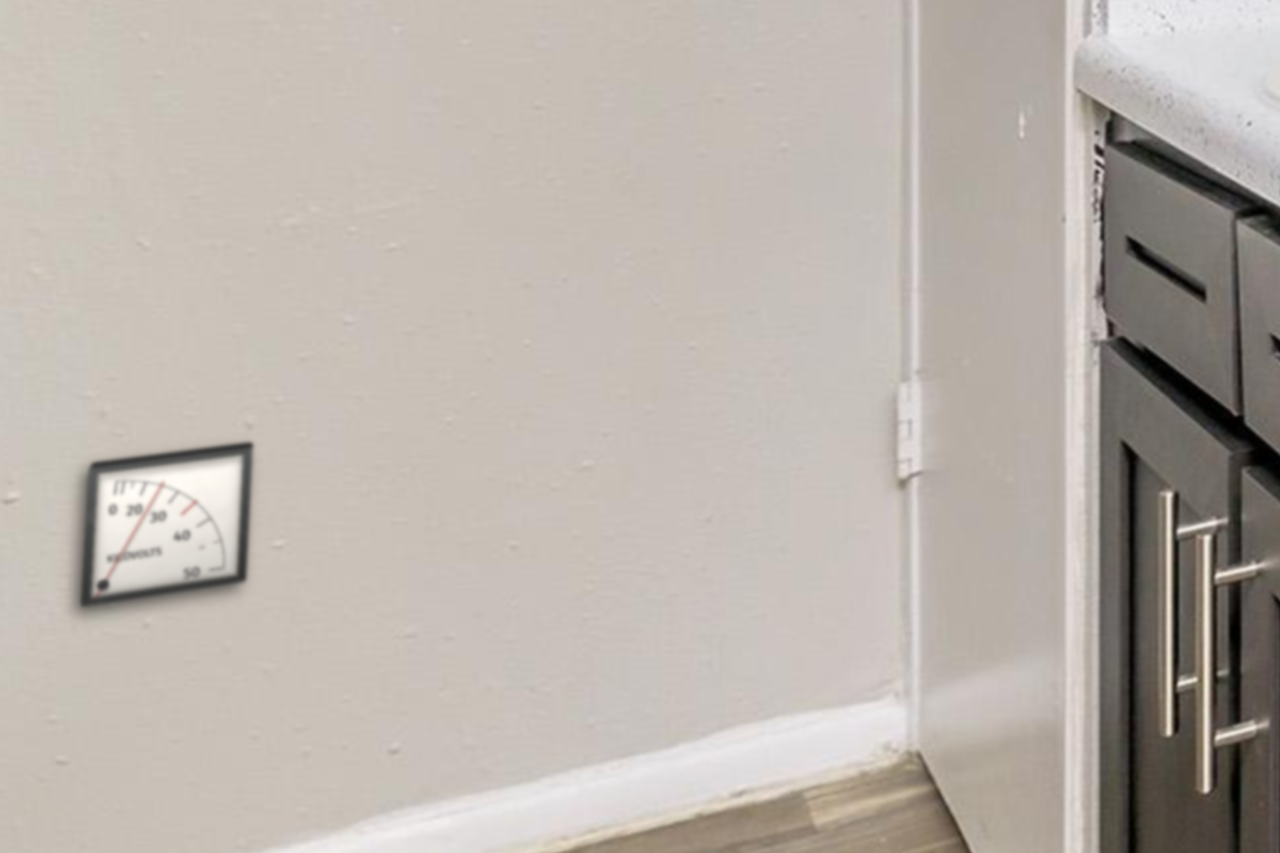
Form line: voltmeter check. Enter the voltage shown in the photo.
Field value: 25 kV
